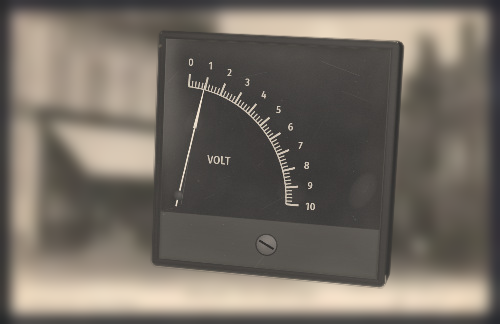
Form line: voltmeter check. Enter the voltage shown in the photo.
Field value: 1 V
